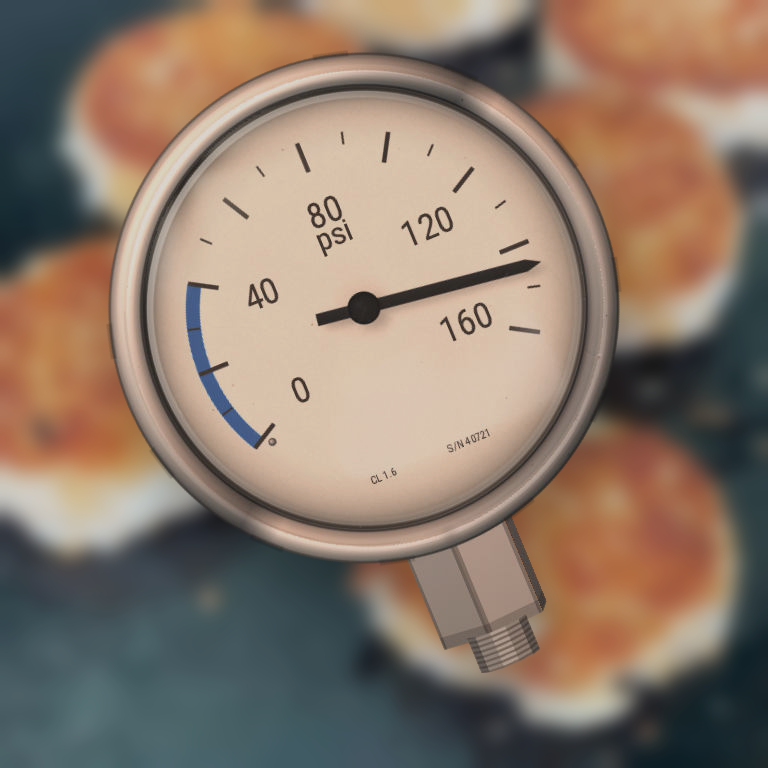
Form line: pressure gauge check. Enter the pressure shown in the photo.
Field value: 145 psi
